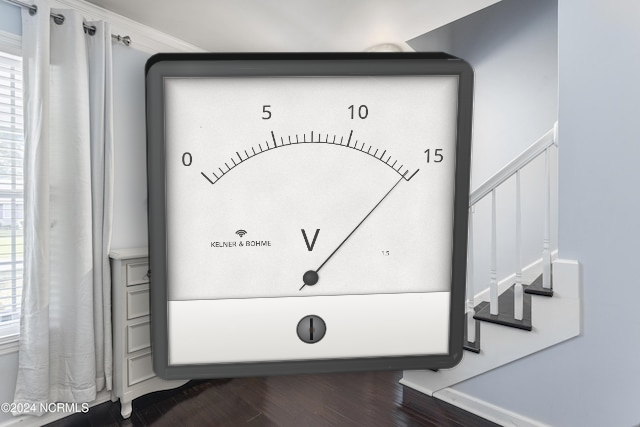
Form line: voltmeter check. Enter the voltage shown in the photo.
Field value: 14.5 V
